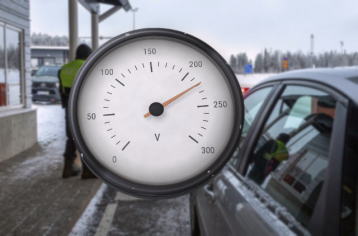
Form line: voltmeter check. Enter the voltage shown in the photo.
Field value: 220 V
